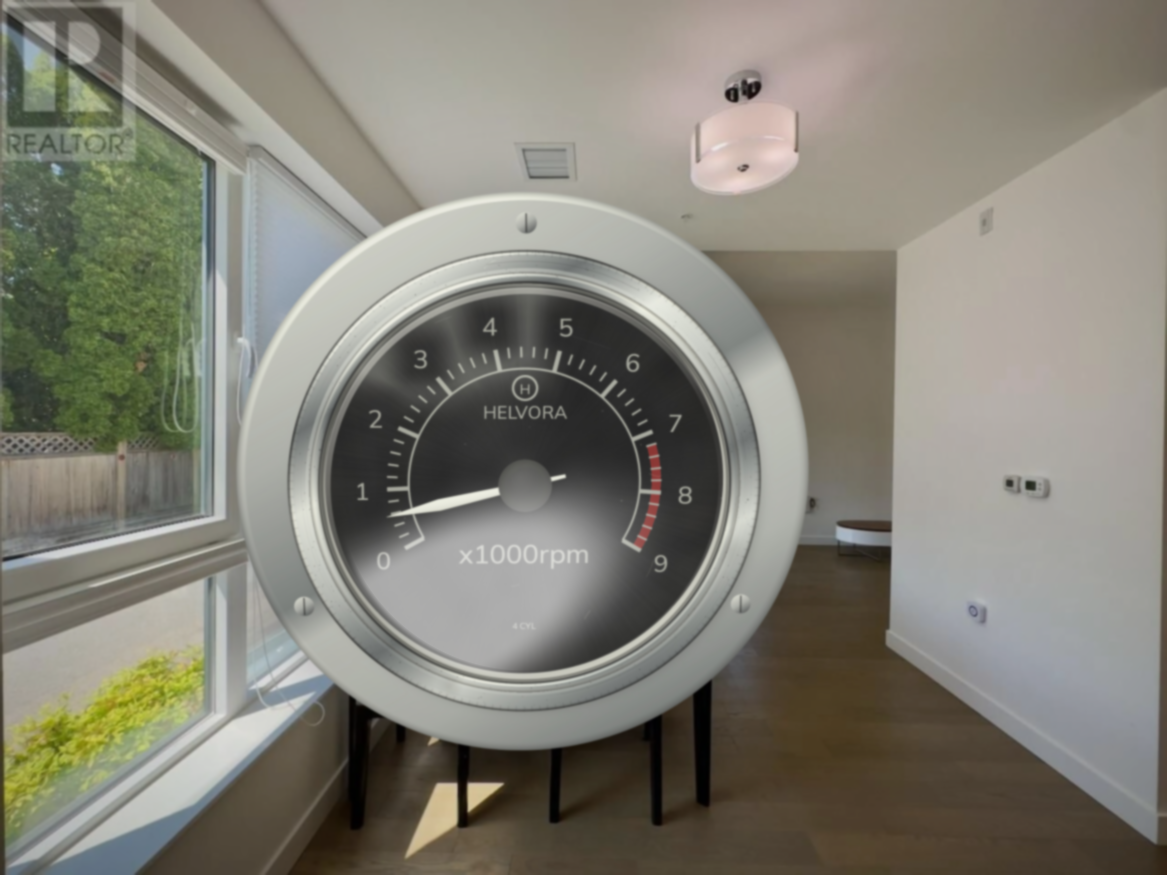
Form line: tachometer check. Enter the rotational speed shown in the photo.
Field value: 600 rpm
